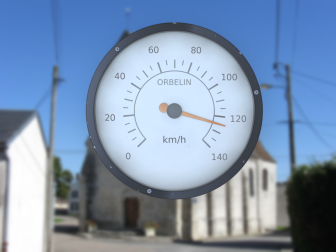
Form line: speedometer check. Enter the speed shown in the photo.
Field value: 125 km/h
